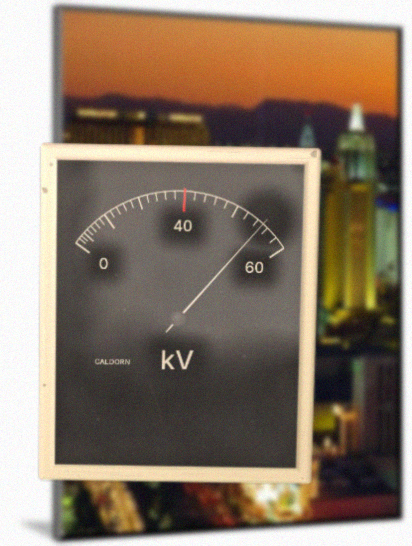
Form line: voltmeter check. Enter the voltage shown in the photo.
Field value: 55 kV
